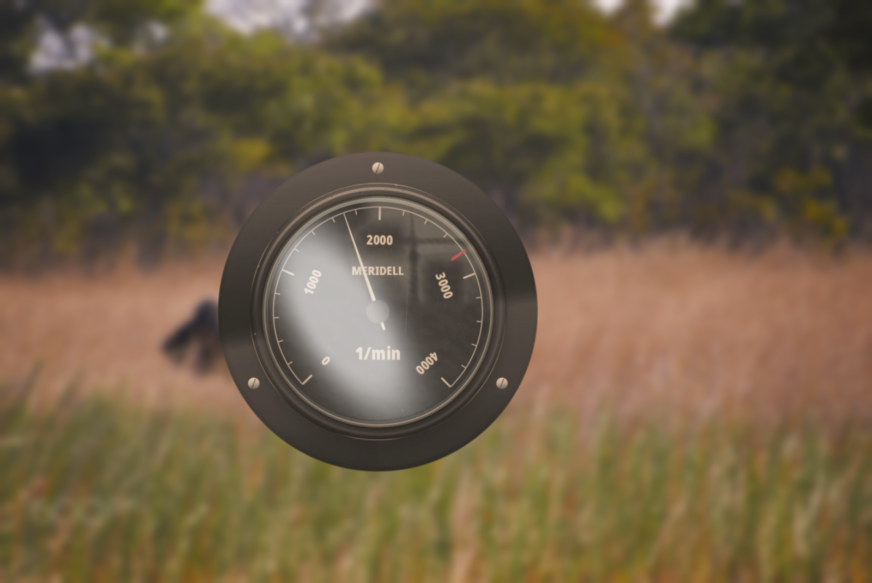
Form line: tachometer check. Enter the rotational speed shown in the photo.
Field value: 1700 rpm
